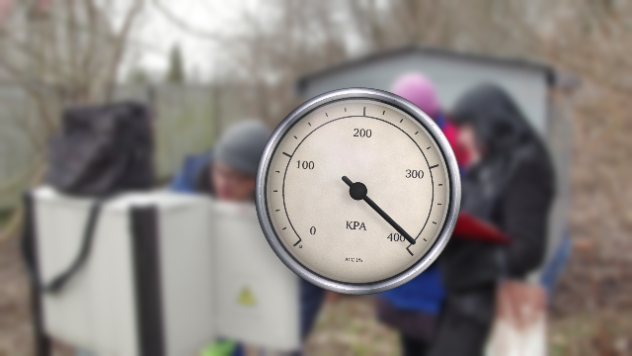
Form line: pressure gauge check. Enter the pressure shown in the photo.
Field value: 390 kPa
